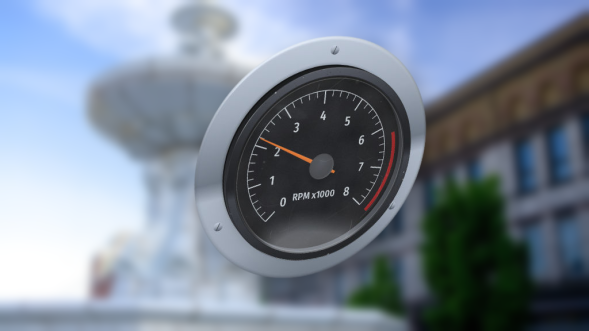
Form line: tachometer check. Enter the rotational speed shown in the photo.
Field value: 2200 rpm
